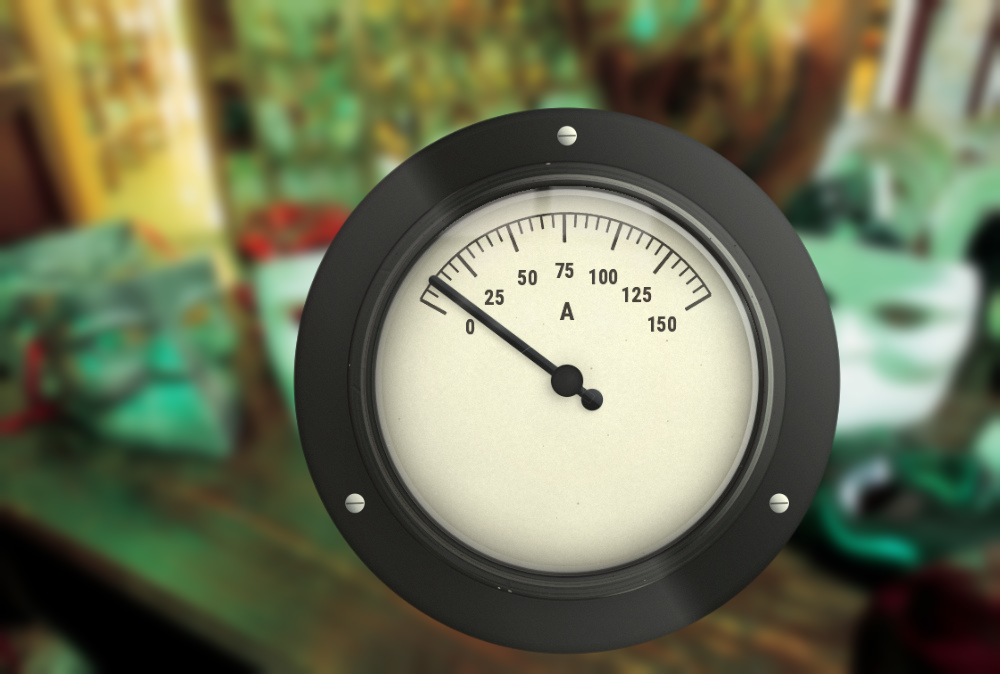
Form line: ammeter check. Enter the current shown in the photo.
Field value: 10 A
